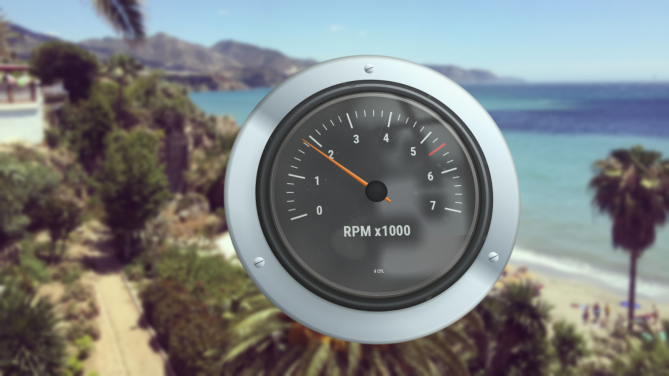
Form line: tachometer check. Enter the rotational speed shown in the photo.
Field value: 1800 rpm
